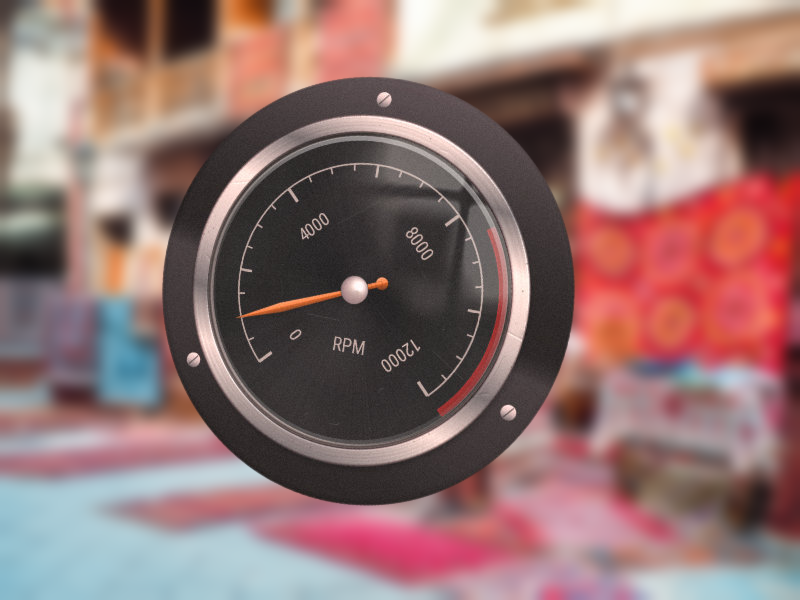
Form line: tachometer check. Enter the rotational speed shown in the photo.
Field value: 1000 rpm
